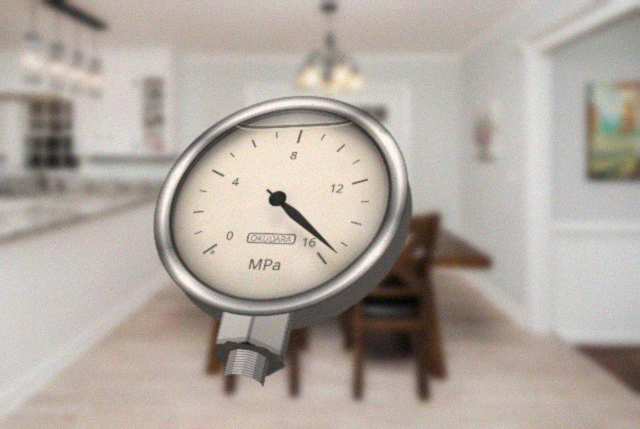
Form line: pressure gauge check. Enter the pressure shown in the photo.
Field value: 15.5 MPa
